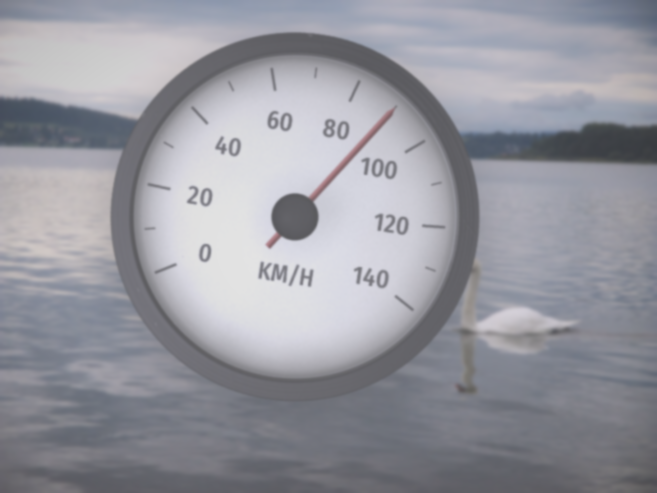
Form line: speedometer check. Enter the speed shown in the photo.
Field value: 90 km/h
